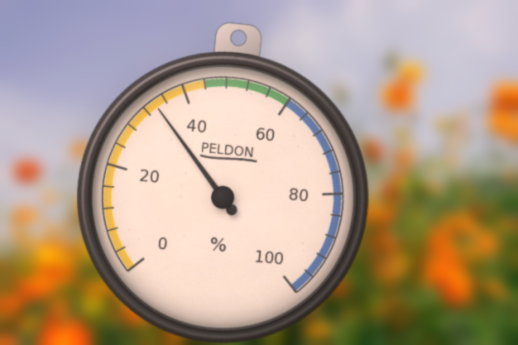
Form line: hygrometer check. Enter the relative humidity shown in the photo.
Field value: 34 %
